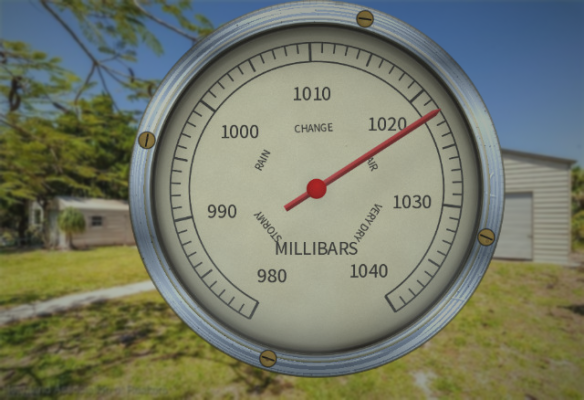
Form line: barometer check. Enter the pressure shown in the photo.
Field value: 1022 mbar
